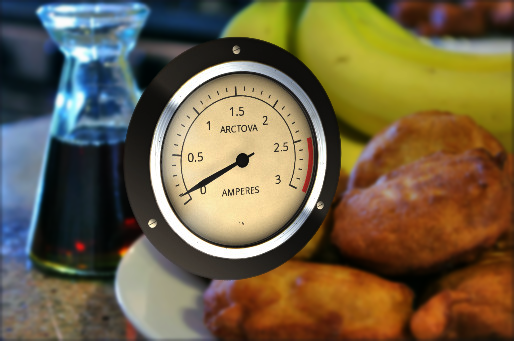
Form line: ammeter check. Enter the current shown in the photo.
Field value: 0.1 A
